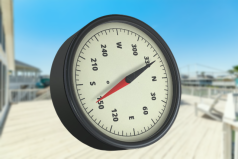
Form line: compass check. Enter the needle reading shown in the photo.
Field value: 155 °
